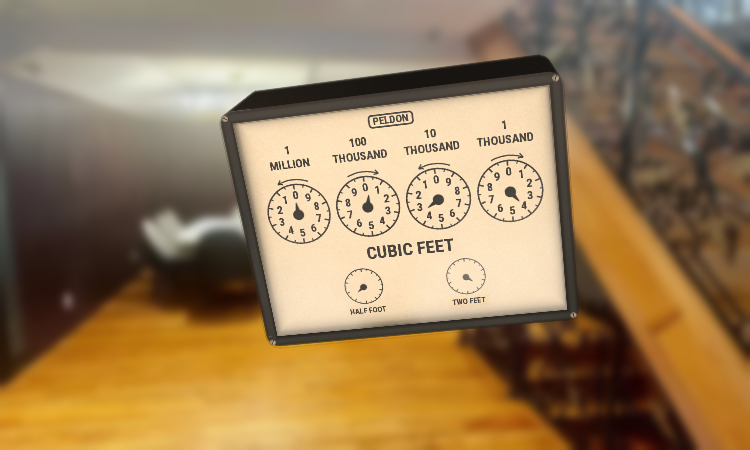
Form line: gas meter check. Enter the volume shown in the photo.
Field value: 3400 ft³
